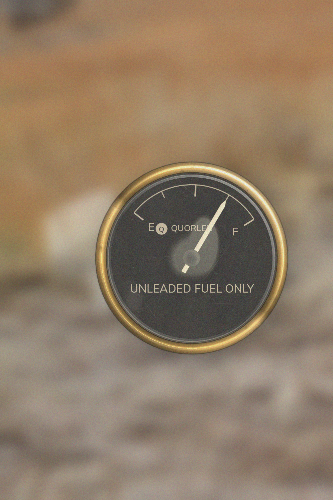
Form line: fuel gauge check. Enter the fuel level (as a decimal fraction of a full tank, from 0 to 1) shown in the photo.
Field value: 0.75
